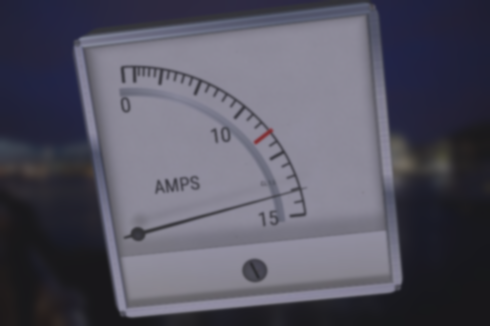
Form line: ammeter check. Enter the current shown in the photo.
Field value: 14 A
